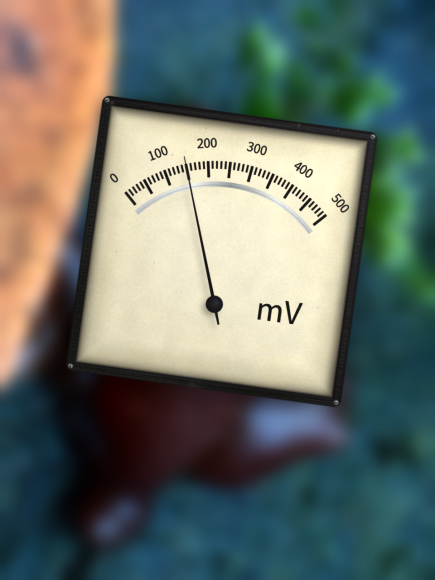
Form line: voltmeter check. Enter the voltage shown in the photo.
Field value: 150 mV
